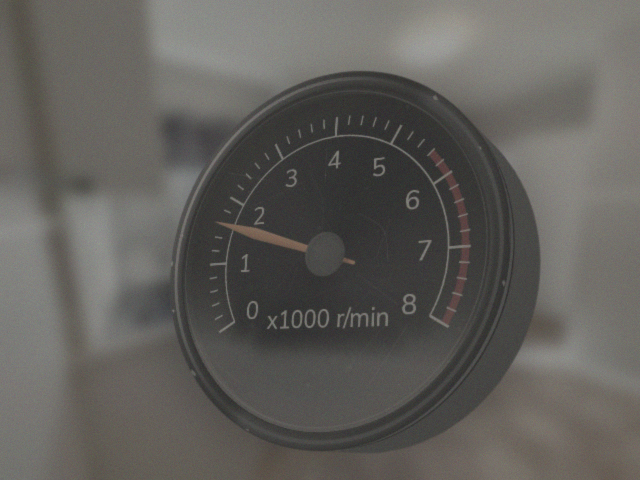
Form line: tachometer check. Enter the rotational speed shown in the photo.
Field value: 1600 rpm
